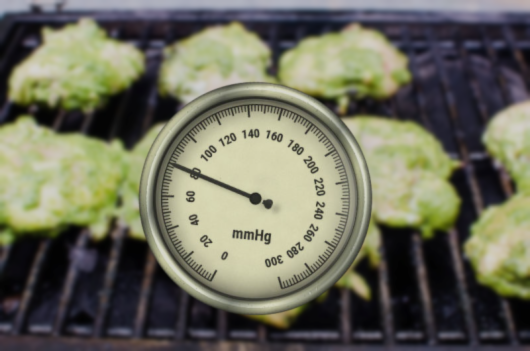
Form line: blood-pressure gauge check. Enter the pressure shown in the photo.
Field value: 80 mmHg
